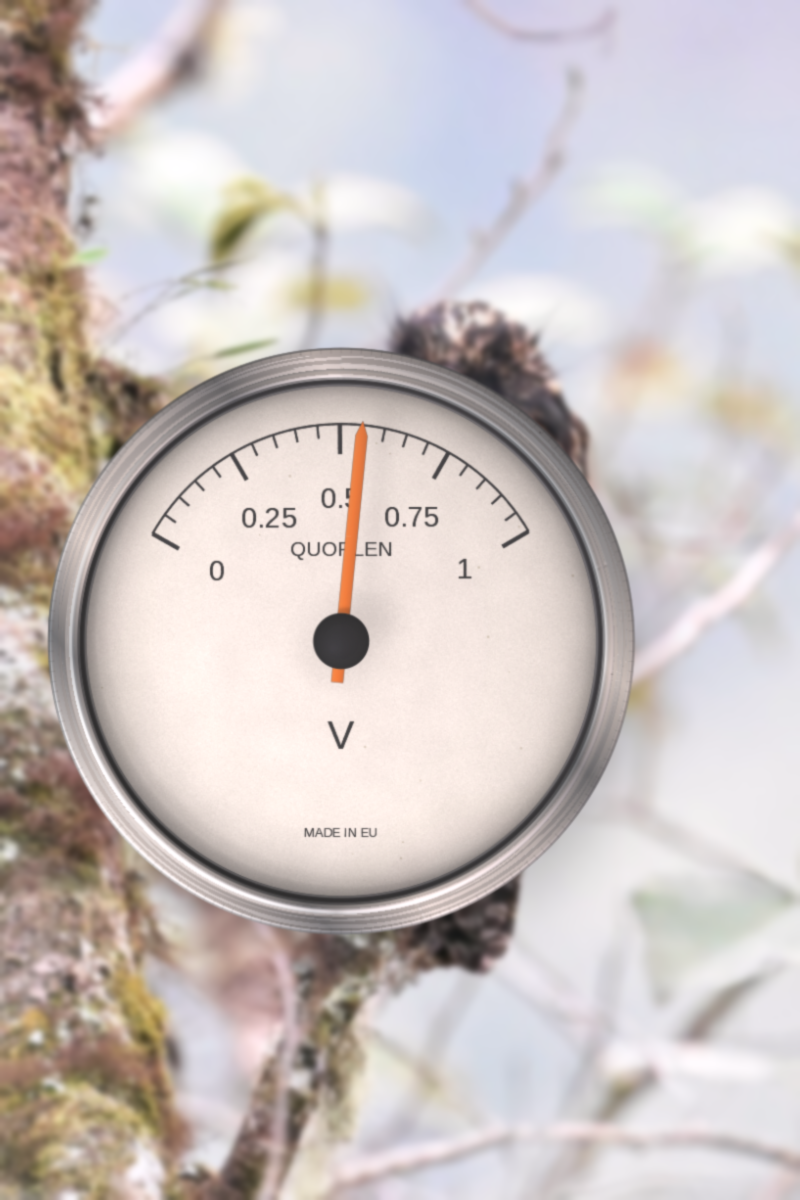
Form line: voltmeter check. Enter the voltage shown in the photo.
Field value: 0.55 V
